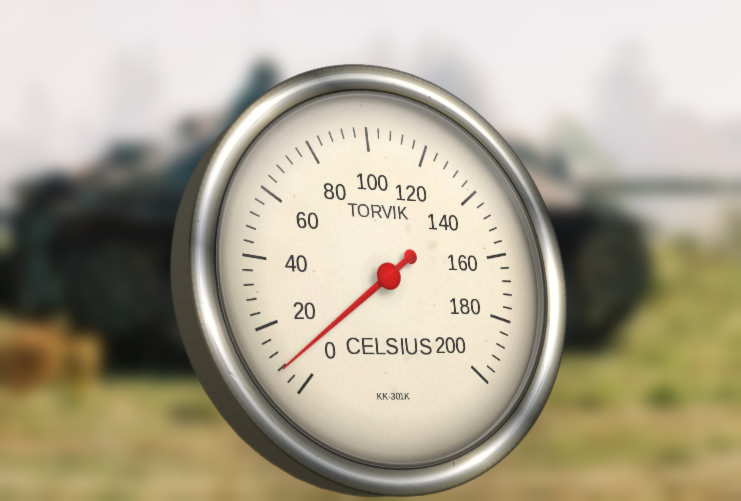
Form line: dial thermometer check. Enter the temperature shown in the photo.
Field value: 8 °C
